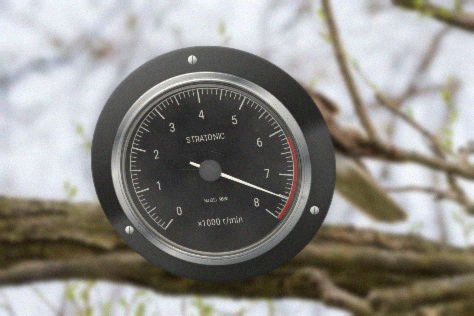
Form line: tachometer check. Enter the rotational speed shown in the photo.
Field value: 7500 rpm
